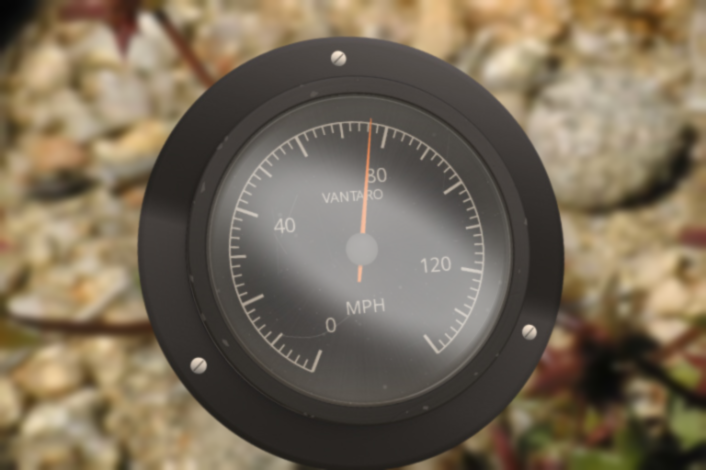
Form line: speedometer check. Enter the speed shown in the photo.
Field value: 76 mph
